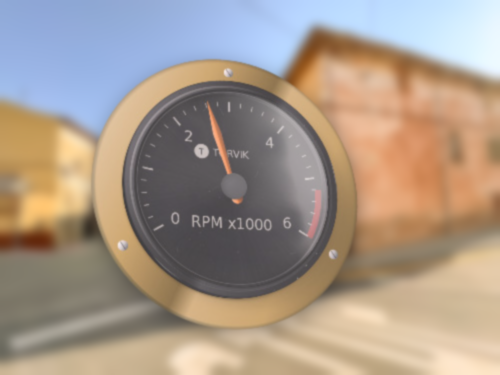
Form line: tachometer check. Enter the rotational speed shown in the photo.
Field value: 2600 rpm
